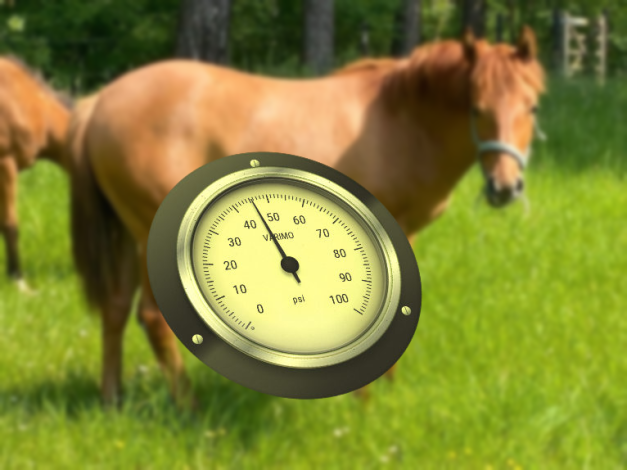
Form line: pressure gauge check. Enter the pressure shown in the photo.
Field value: 45 psi
